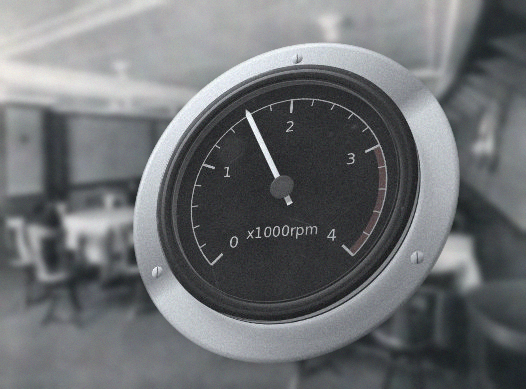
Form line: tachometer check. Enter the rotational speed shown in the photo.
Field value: 1600 rpm
